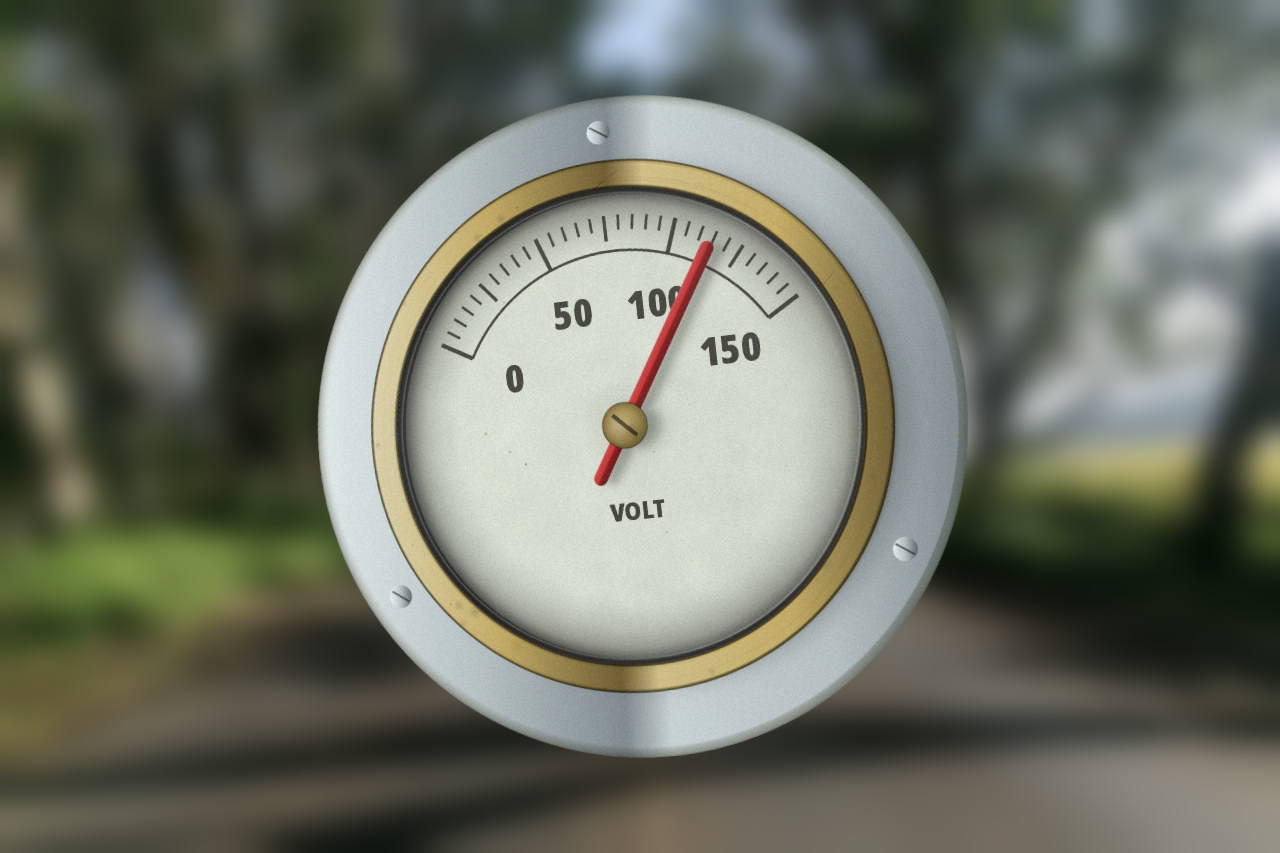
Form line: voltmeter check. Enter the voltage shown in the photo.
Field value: 115 V
